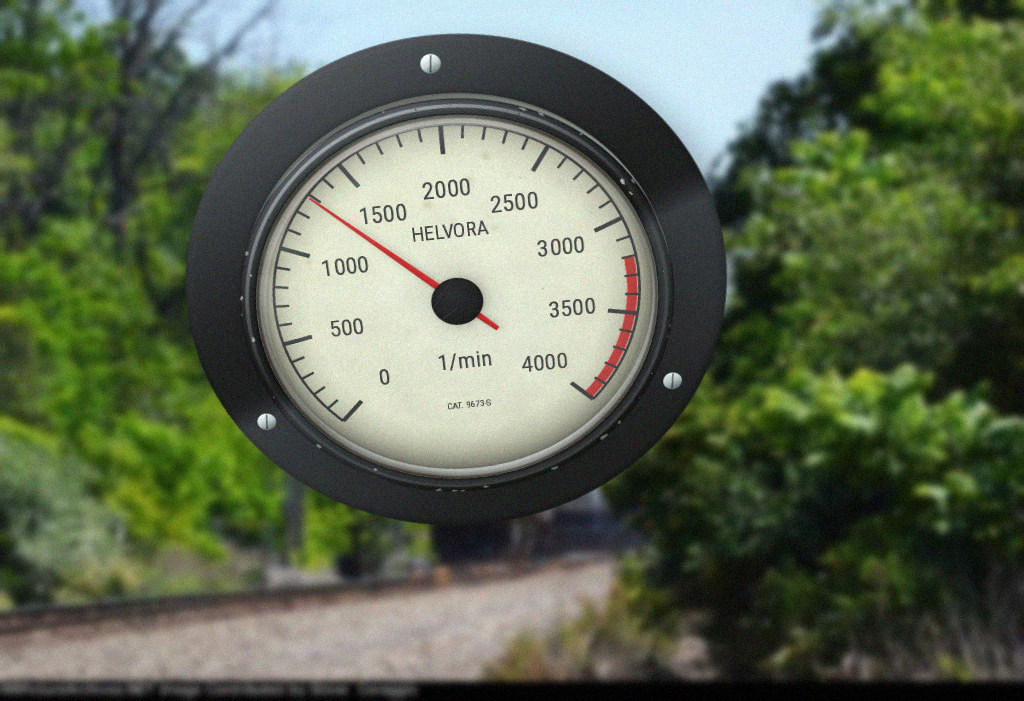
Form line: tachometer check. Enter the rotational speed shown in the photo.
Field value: 1300 rpm
